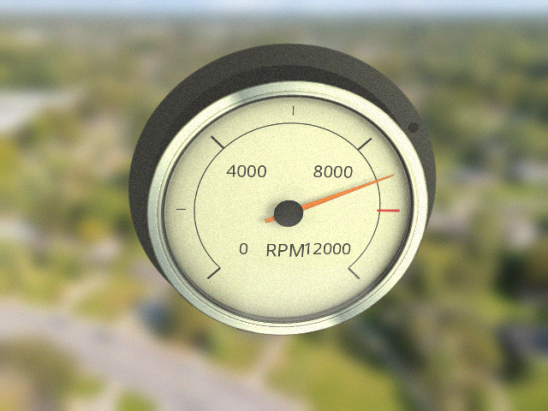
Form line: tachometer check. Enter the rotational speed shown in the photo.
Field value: 9000 rpm
